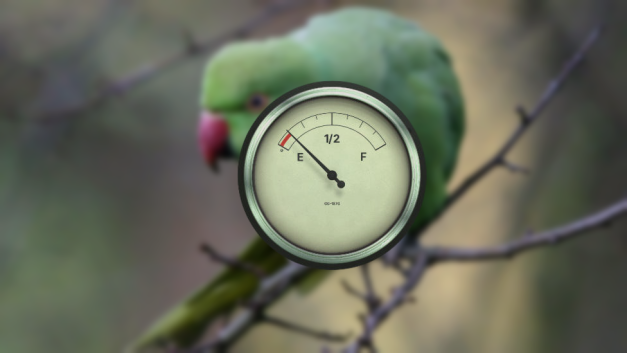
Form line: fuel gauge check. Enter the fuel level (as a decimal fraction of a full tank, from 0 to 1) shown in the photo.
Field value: 0.125
